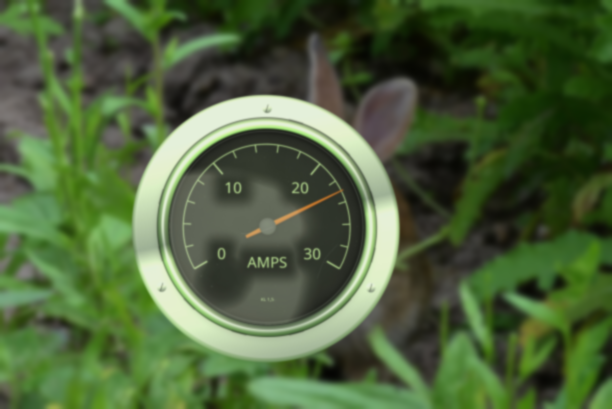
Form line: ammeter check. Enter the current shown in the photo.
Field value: 23 A
